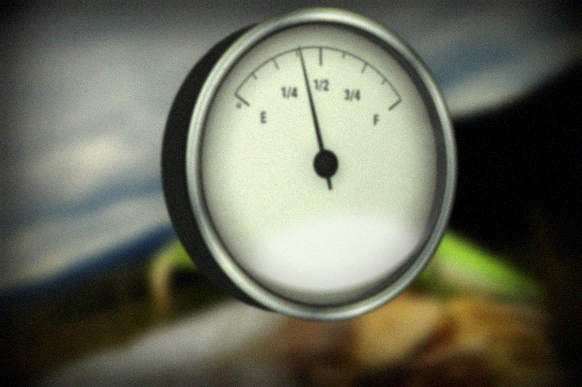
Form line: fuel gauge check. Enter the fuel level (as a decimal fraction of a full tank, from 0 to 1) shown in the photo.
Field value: 0.375
